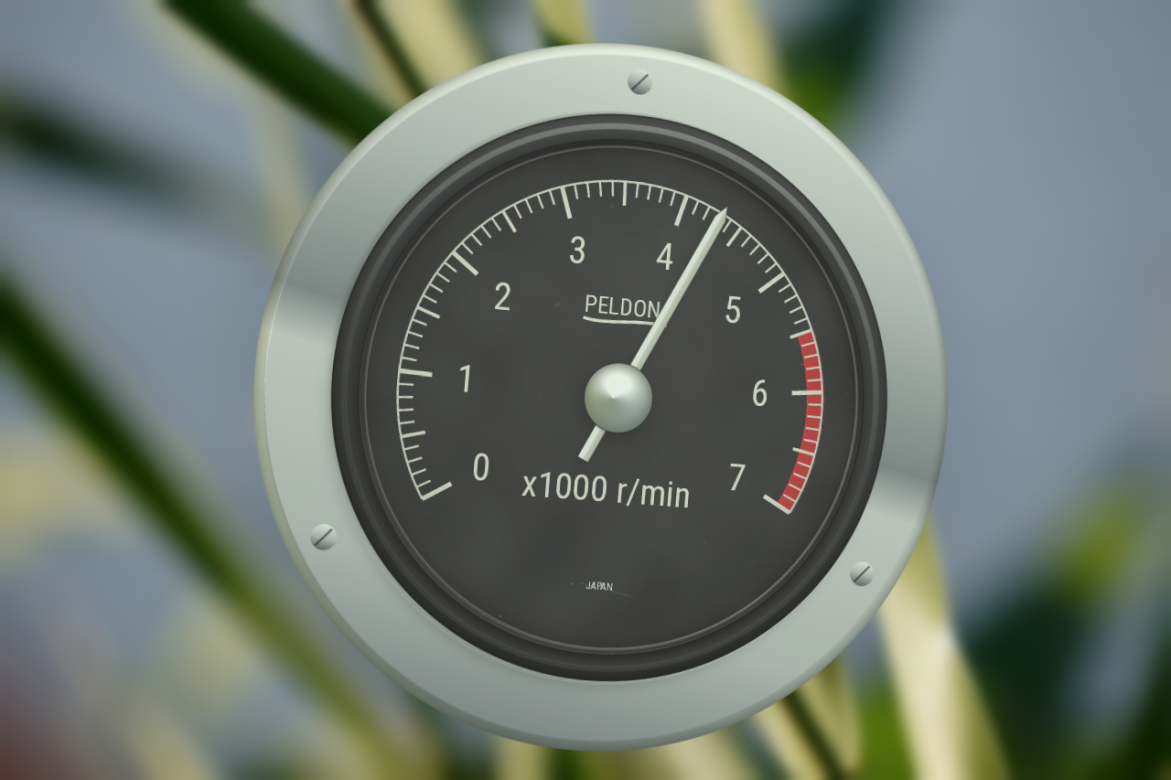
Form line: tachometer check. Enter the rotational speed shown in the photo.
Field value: 4300 rpm
